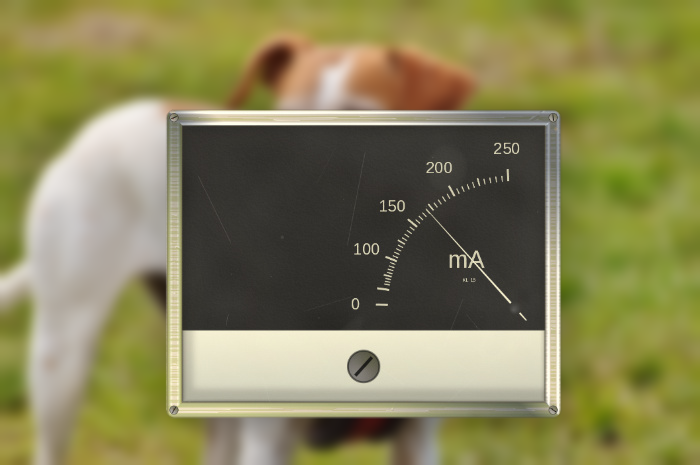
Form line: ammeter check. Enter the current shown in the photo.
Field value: 170 mA
